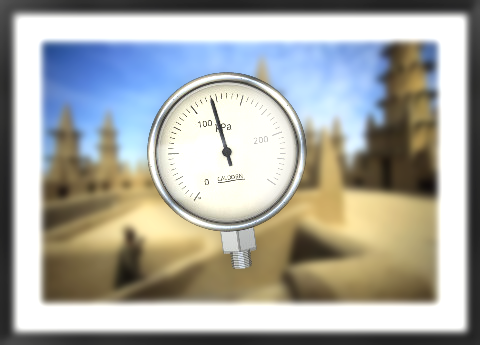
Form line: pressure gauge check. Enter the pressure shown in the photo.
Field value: 120 kPa
